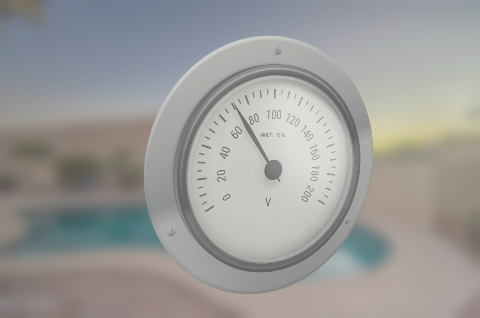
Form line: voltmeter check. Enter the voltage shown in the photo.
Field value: 70 V
